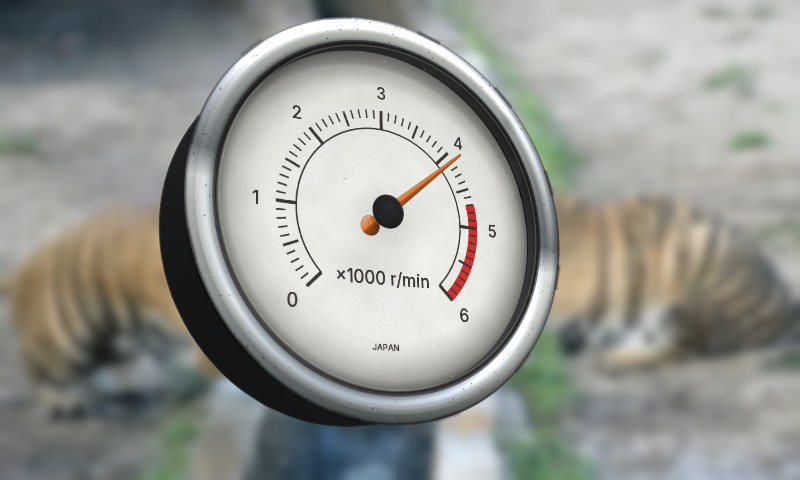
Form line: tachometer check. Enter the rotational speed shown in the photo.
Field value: 4100 rpm
